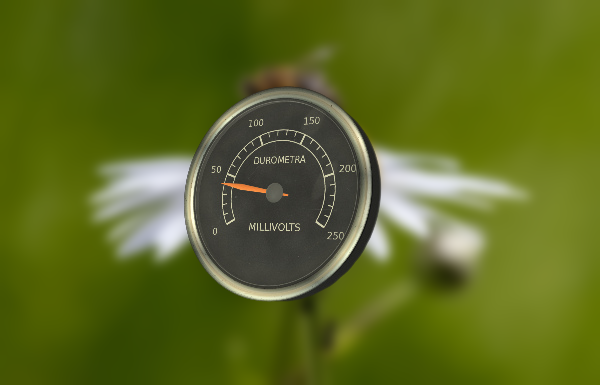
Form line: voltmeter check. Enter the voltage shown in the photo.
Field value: 40 mV
